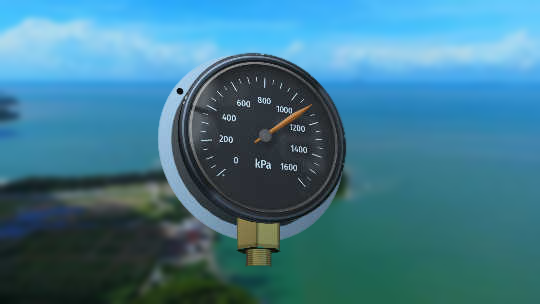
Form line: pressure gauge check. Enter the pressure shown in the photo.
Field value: 1100 kPa
